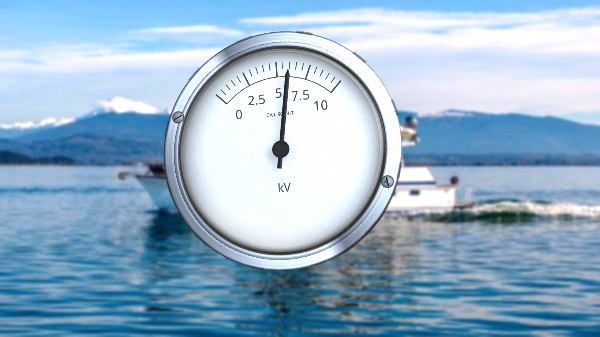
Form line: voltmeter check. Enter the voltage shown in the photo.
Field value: 6 kV
